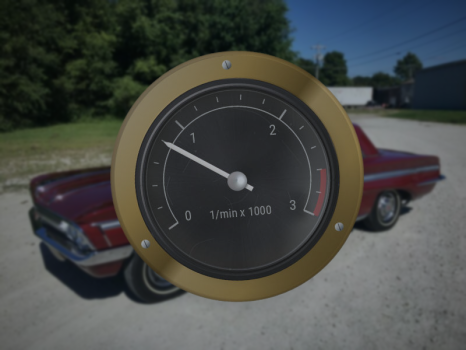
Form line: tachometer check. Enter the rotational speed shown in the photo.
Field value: 800 rpm
